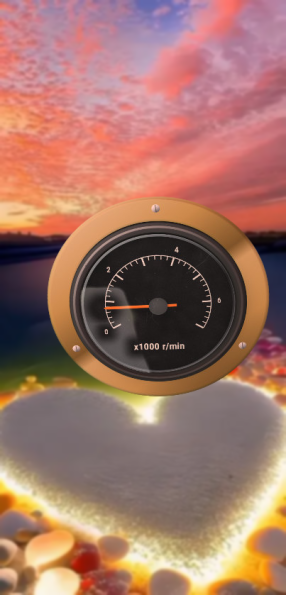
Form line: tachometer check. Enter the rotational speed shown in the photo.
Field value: 800 rpm
